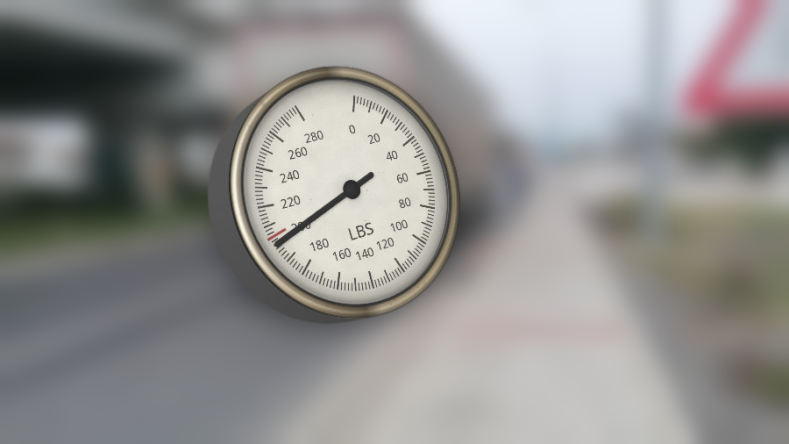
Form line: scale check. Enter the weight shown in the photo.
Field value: 200 lb
